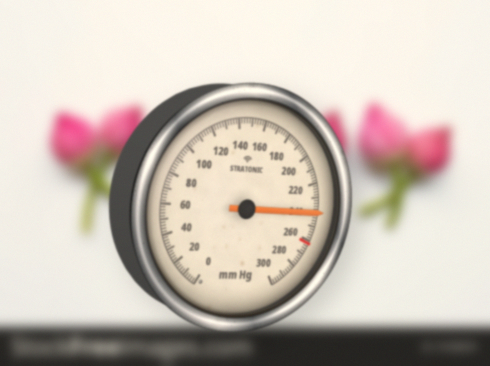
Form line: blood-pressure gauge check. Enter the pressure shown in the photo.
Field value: 240 mmHg
